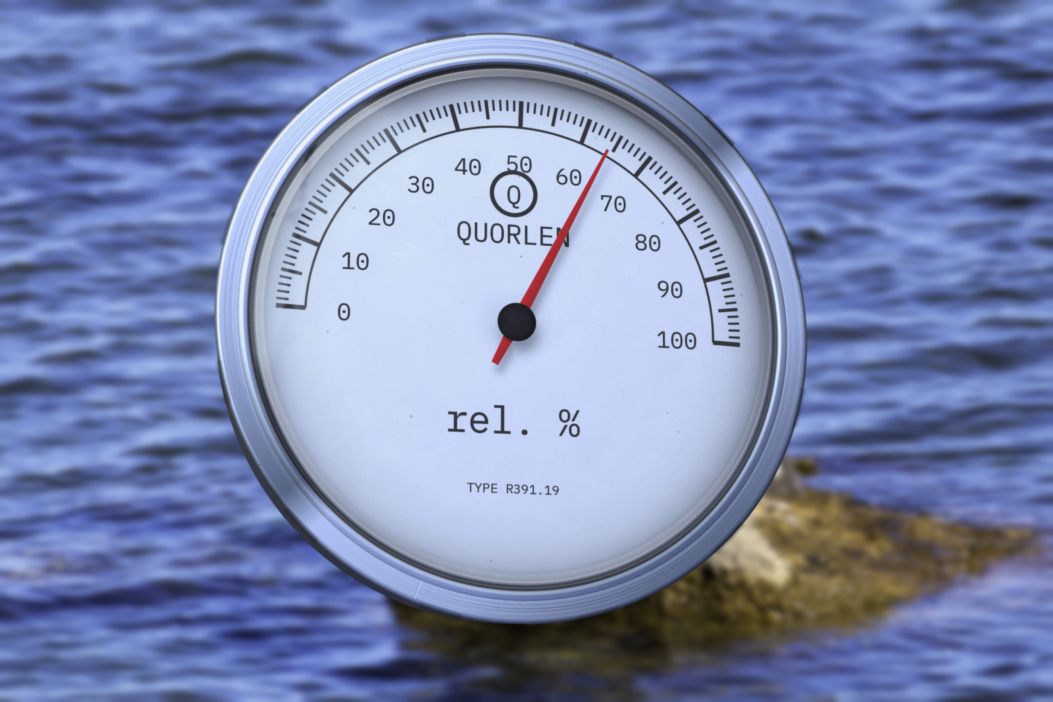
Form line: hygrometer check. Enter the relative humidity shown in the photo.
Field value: 64 %
